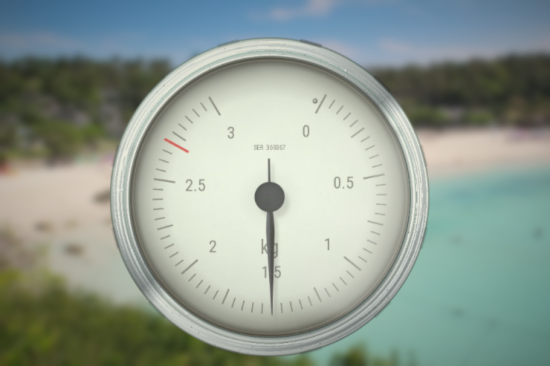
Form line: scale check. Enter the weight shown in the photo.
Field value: 1.5 kg
